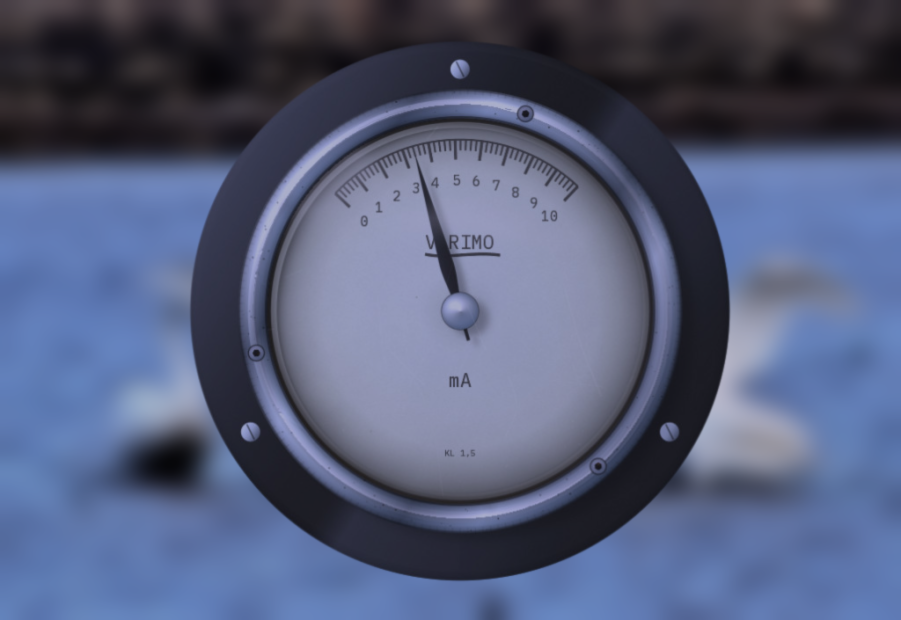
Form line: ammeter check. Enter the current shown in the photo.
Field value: 3.4 mA
